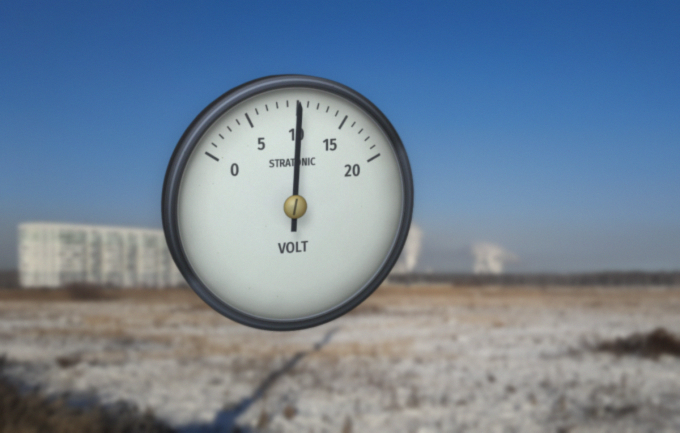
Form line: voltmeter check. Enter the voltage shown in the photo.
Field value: 10 V
